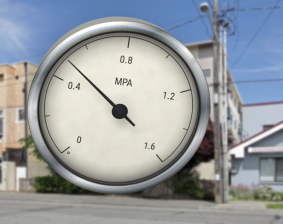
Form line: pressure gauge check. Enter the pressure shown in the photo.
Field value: 0.5 MPa
